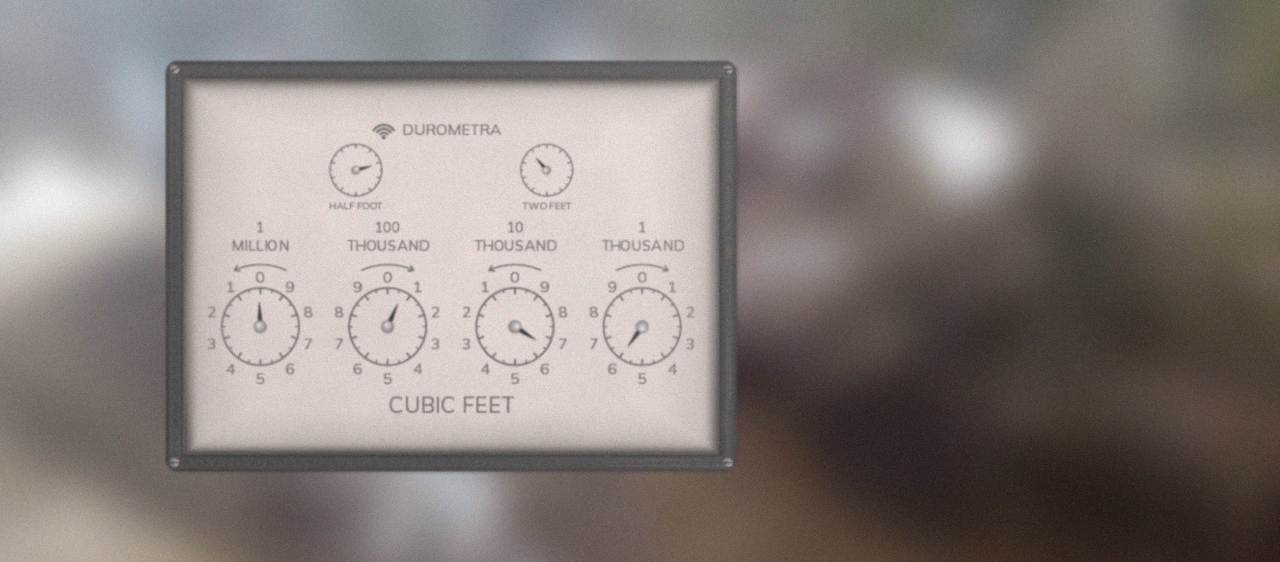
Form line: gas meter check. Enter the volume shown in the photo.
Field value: 6600 ft³
